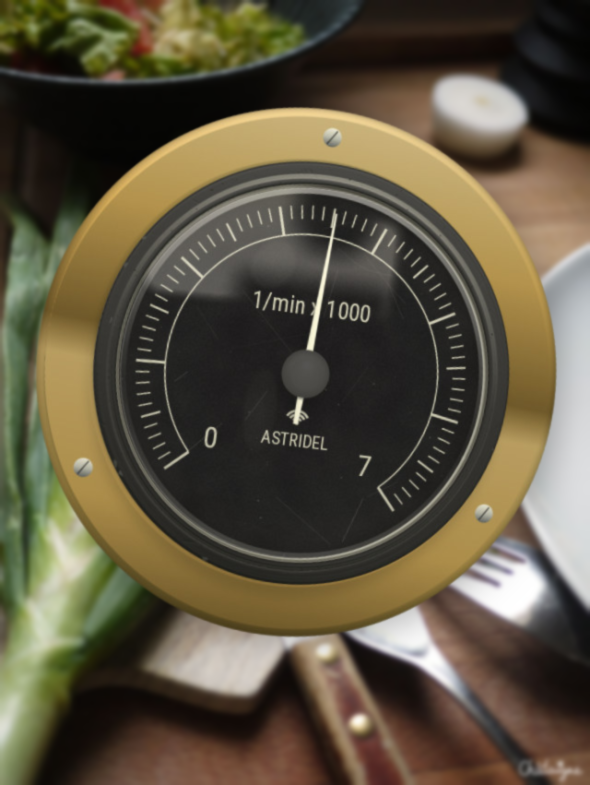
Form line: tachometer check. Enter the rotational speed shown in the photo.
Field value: 3500 rpm
